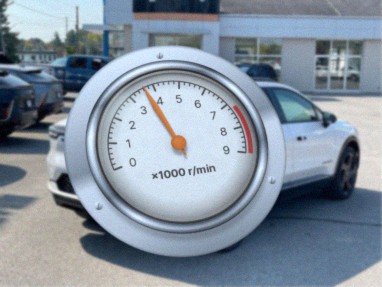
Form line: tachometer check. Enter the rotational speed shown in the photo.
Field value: 3600 rpm
